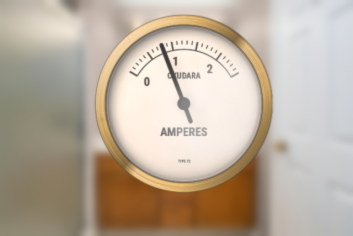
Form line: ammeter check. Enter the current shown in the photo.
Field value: 0.8 A
